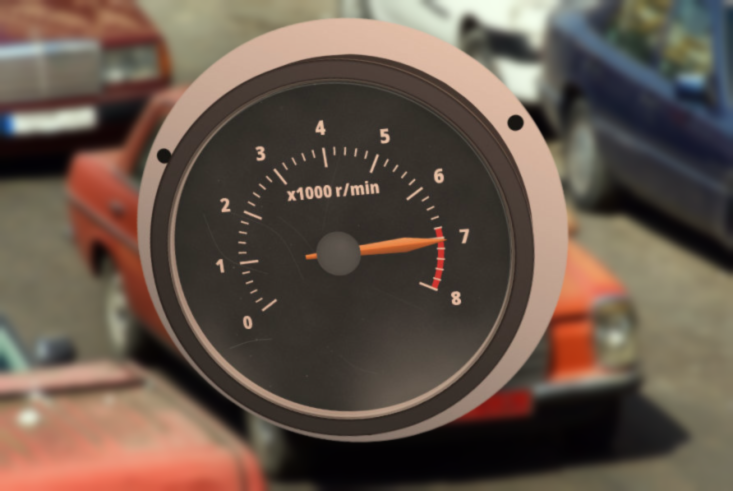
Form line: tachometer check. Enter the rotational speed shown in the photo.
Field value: 7000 rpm
